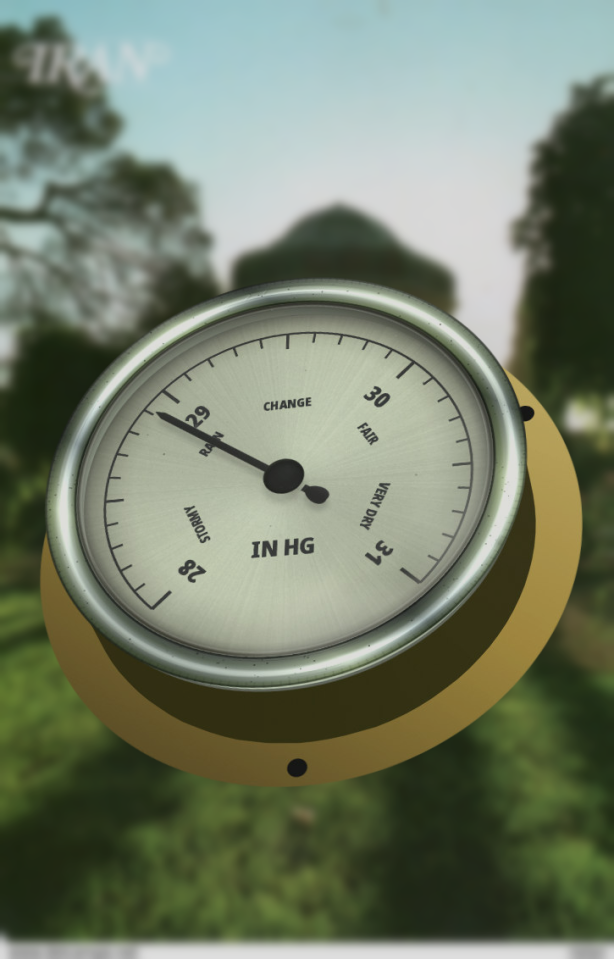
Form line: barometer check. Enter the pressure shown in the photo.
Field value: 28.9 inHg
